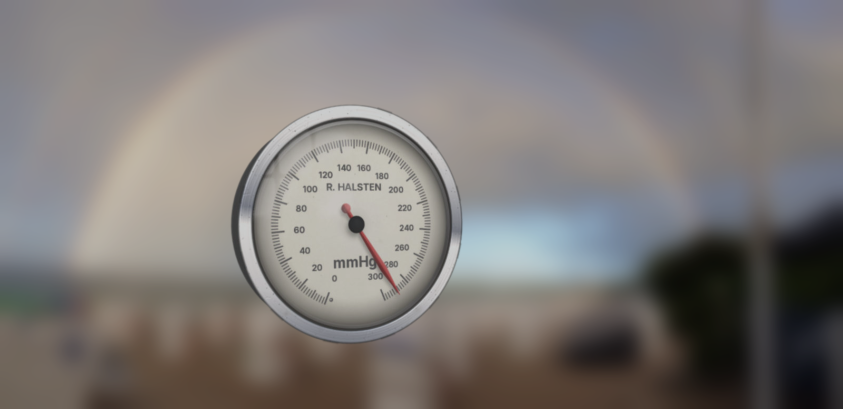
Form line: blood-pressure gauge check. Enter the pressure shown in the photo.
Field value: 290 mmHg
